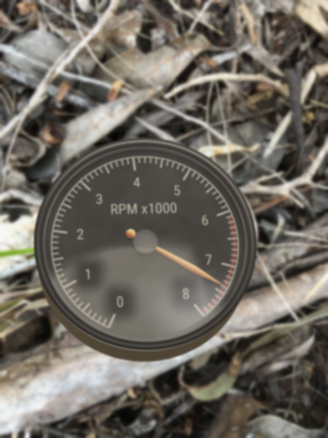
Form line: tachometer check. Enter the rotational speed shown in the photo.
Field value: 7400 rpm
